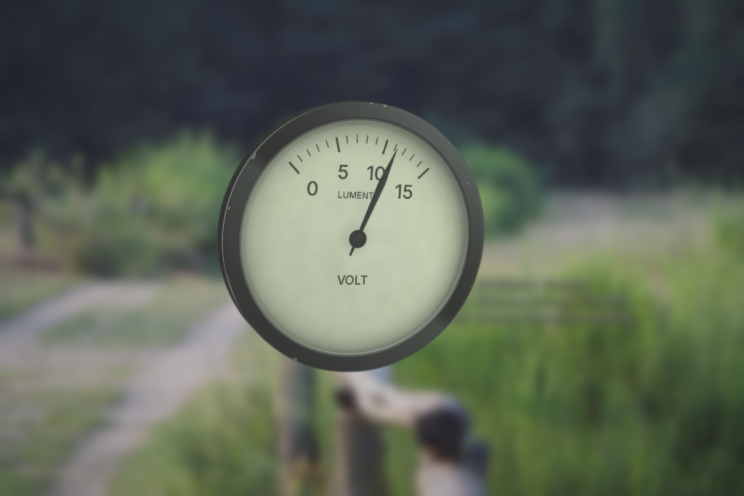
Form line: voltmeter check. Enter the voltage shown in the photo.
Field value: 11 V
